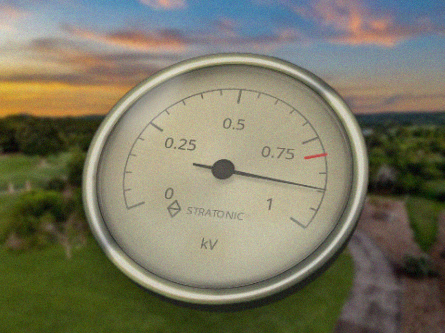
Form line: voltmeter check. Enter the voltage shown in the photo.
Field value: 0.9 kV
